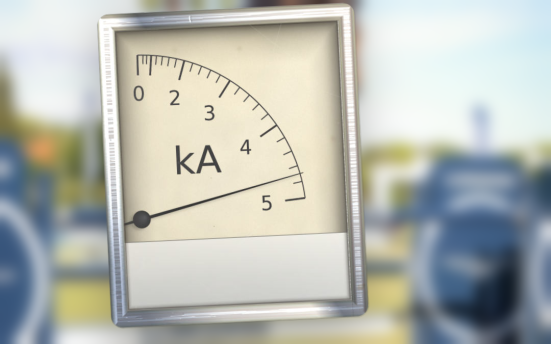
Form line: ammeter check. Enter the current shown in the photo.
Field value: 4.7 kA
